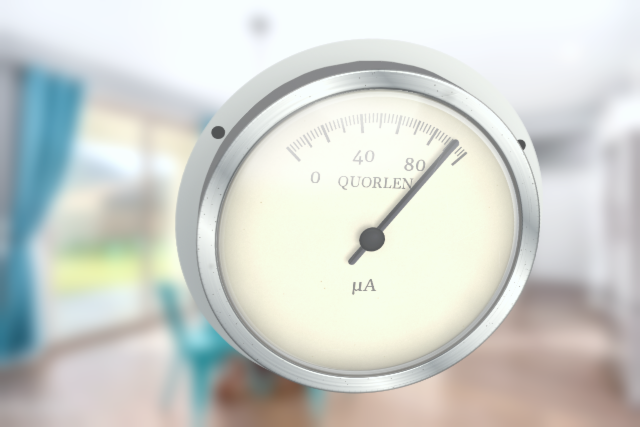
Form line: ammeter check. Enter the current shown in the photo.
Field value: 90 µA
